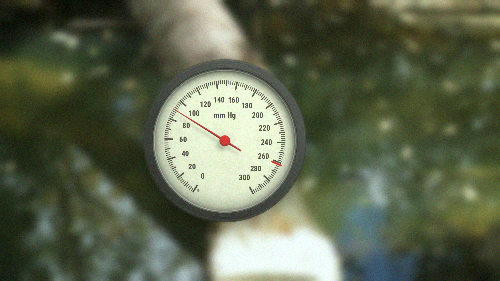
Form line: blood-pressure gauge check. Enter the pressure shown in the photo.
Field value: 90 mmHg
